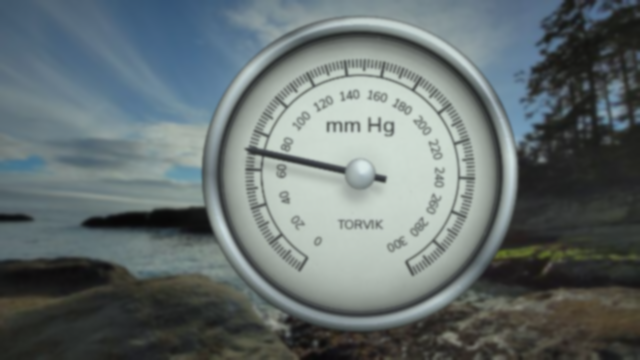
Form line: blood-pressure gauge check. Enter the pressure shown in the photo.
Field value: 70 mmHg
